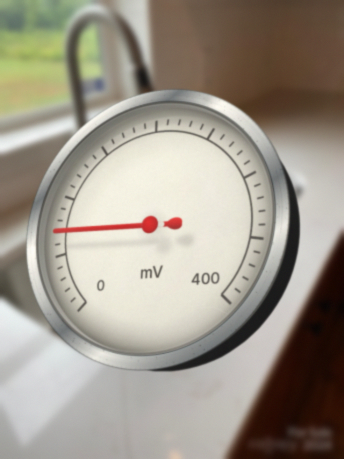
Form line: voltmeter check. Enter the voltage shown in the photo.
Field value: 70 mV
